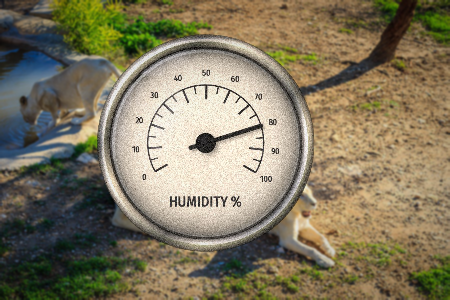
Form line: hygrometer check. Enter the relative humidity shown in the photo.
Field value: 80 %
